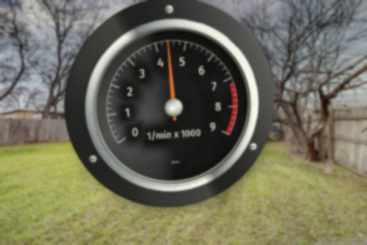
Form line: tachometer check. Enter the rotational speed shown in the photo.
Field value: 4400 rpm
